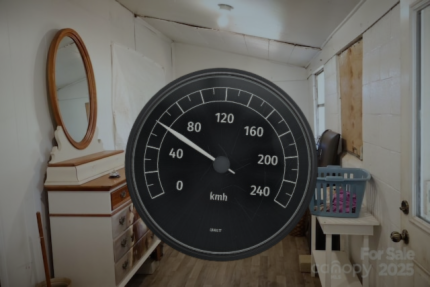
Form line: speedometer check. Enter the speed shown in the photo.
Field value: 60 km/h
